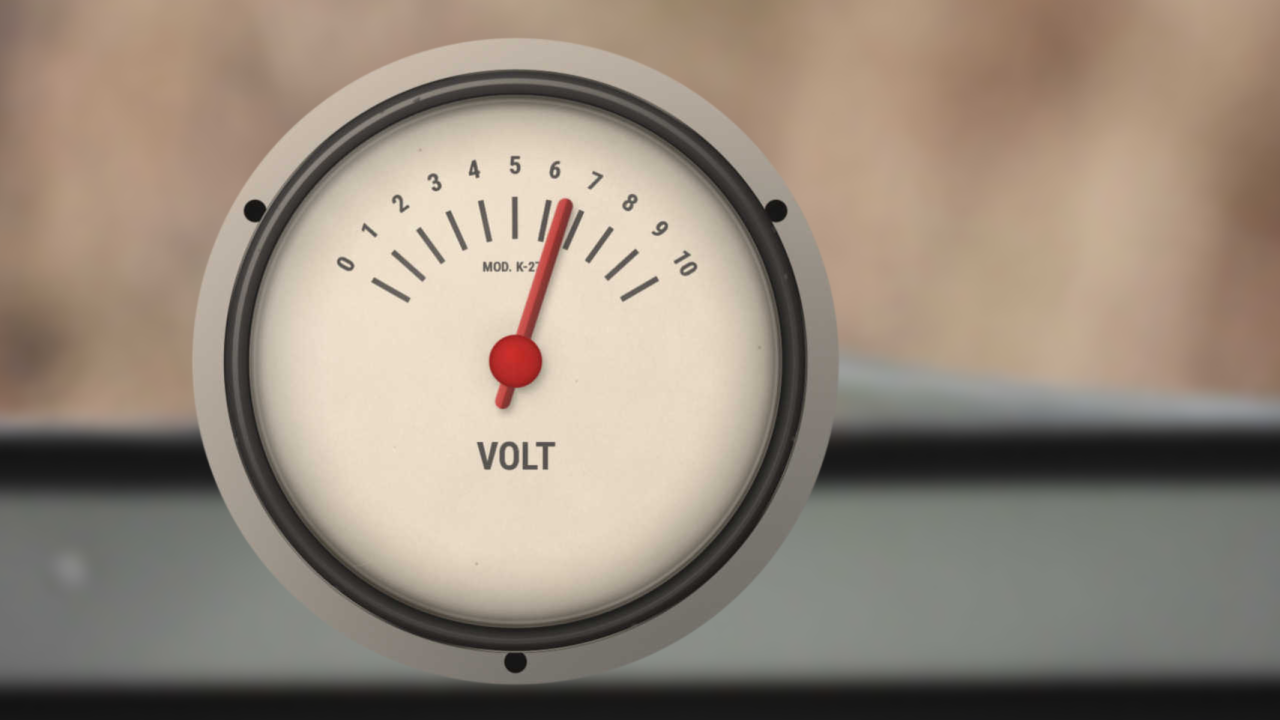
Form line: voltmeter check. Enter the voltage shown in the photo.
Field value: 6.5 V
